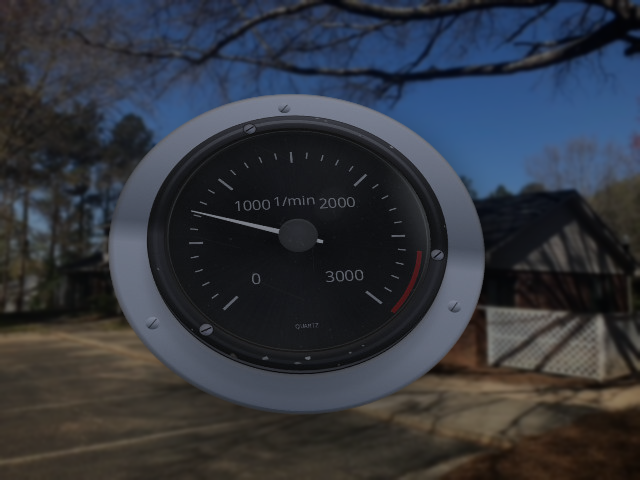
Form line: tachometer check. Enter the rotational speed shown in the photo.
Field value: 700 rpm
